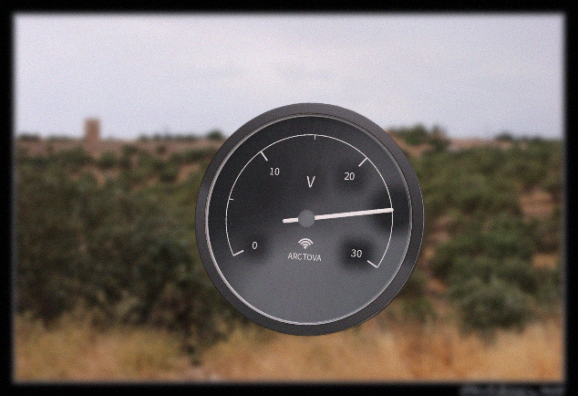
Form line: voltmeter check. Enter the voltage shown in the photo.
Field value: 25 V
